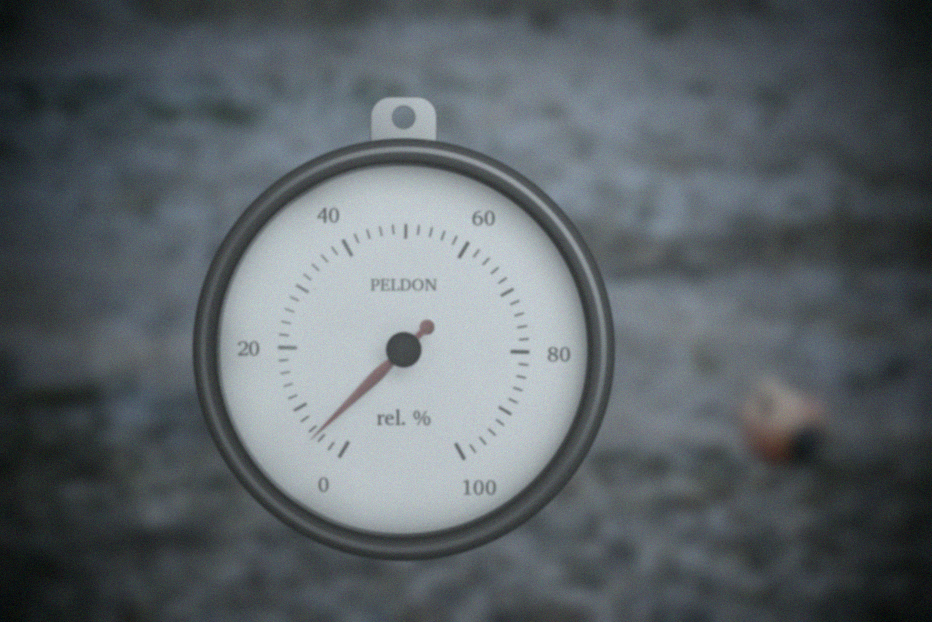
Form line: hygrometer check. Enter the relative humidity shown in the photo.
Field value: 5 %
